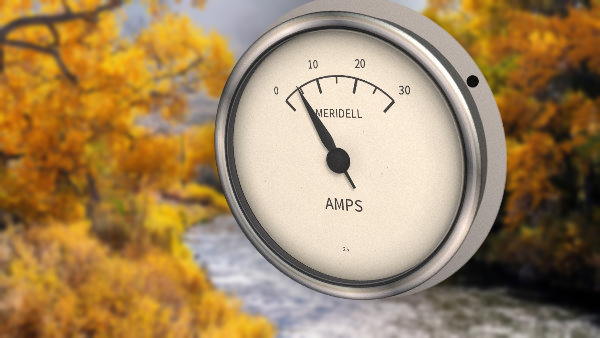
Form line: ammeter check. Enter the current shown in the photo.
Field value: 5 A
